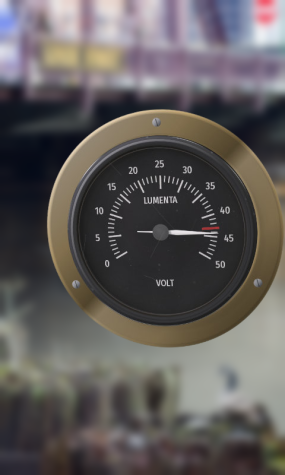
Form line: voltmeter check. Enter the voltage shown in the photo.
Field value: 44 V
